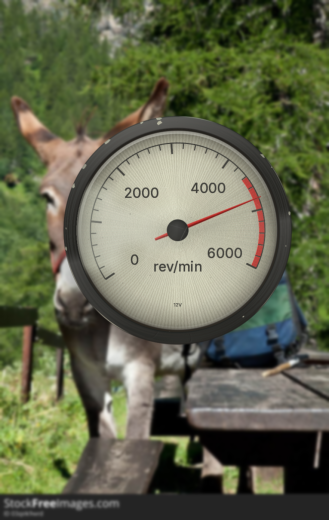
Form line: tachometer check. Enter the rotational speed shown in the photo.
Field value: 4800 rpm
